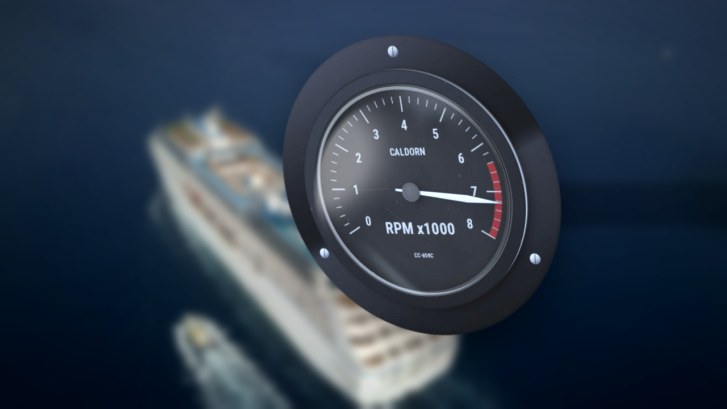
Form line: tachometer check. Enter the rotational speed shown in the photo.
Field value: 7200 rpm
